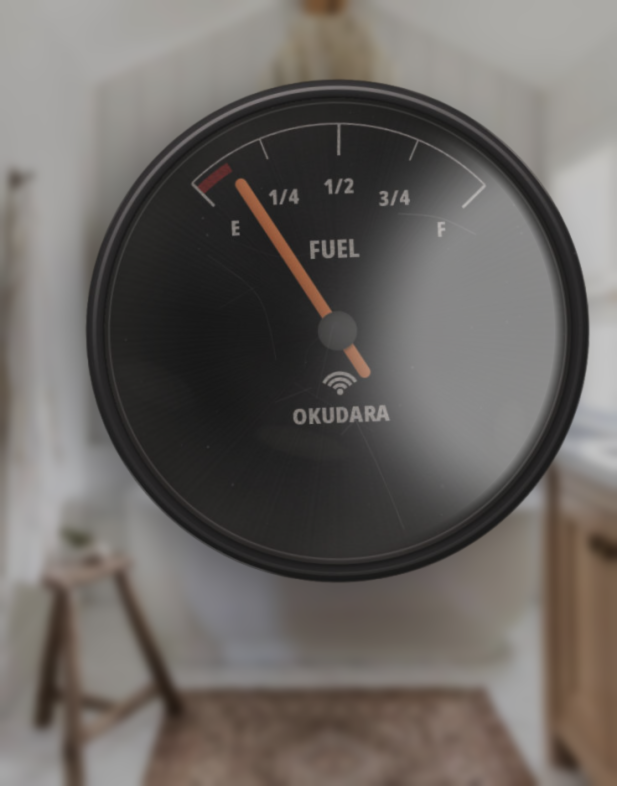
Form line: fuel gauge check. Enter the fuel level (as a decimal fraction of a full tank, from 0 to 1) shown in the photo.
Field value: 0.125
